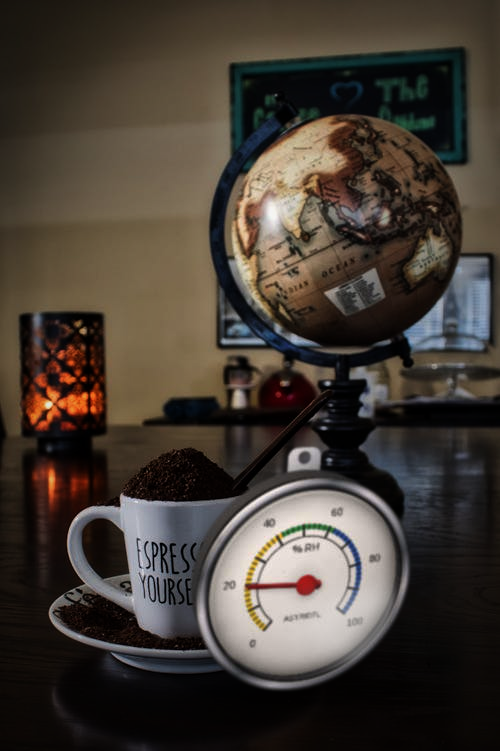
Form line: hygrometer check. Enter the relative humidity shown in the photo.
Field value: 20 %
